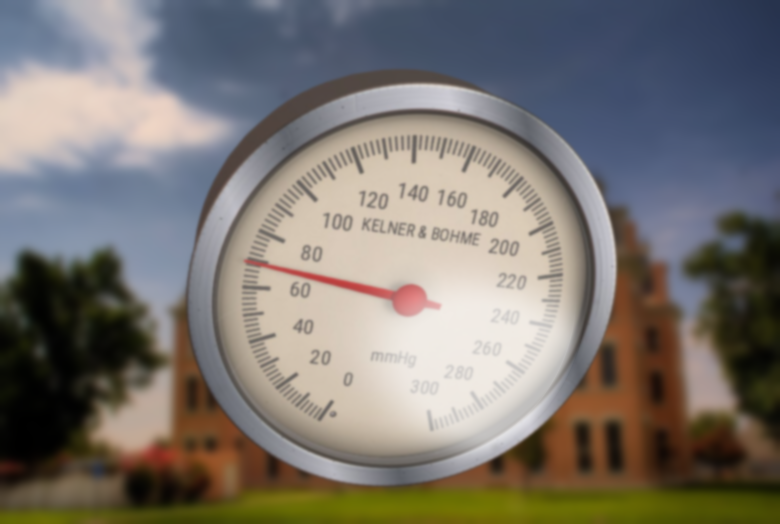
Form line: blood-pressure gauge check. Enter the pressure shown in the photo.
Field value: 70 mmHg
